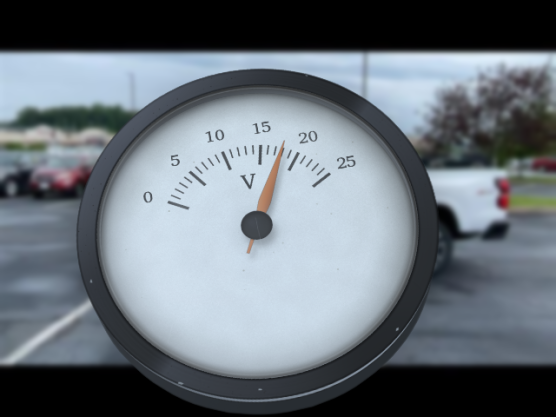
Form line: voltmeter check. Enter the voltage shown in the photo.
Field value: 18 V
